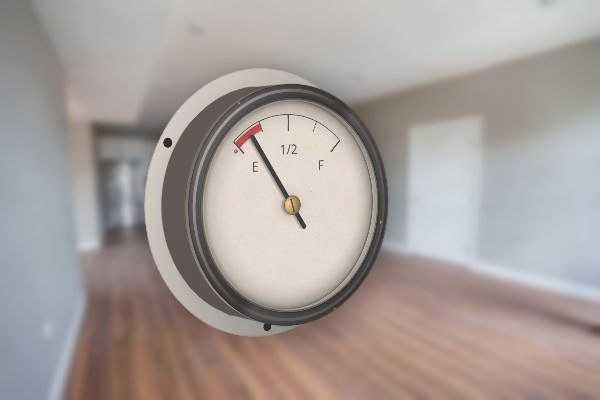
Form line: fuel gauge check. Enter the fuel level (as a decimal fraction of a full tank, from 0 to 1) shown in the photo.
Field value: 0.125
